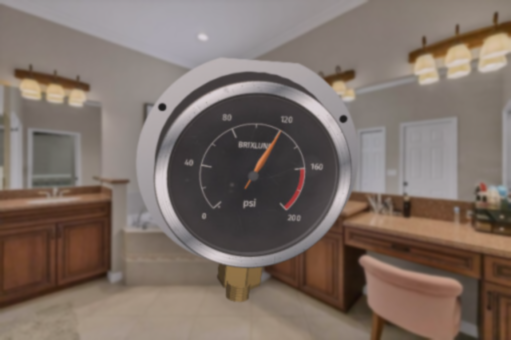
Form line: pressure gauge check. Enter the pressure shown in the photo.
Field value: 120 psi
